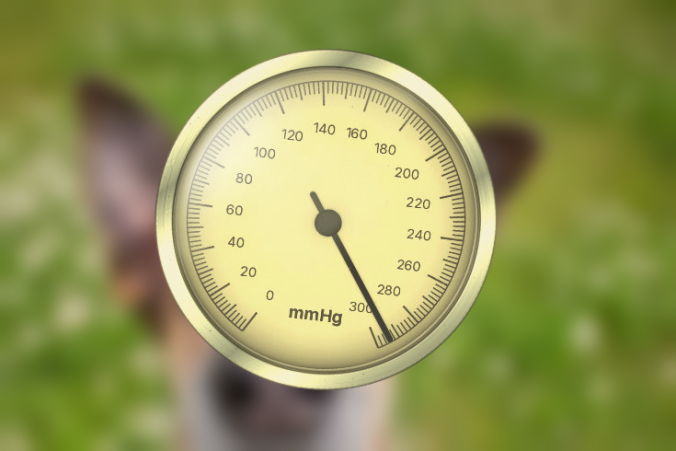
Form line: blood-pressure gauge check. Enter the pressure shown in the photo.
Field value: 294 mmHg
